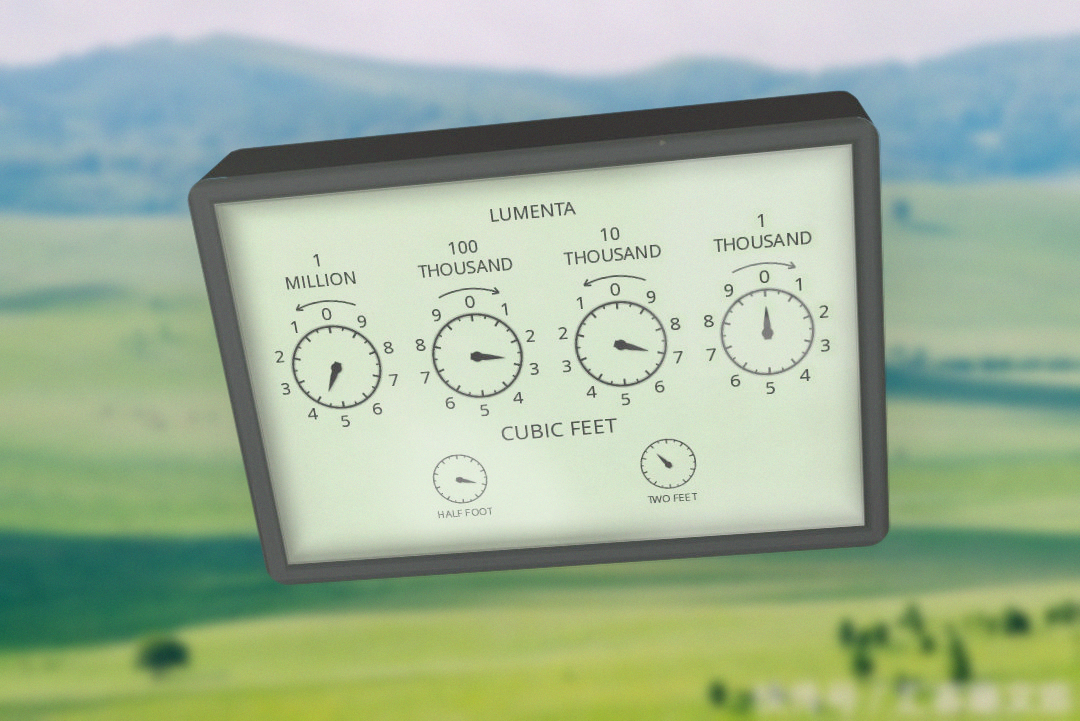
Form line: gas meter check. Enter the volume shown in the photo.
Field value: 427000 ft³
